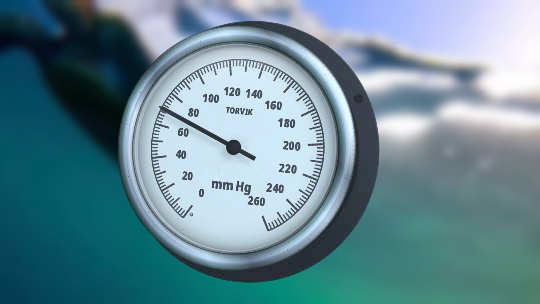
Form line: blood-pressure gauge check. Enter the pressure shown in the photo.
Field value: 70 mmHg
